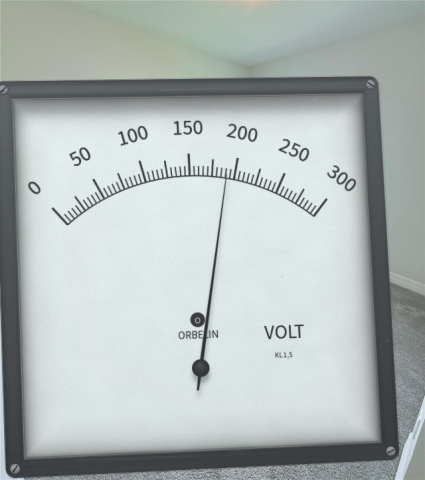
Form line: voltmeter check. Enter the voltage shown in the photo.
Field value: 190 V
